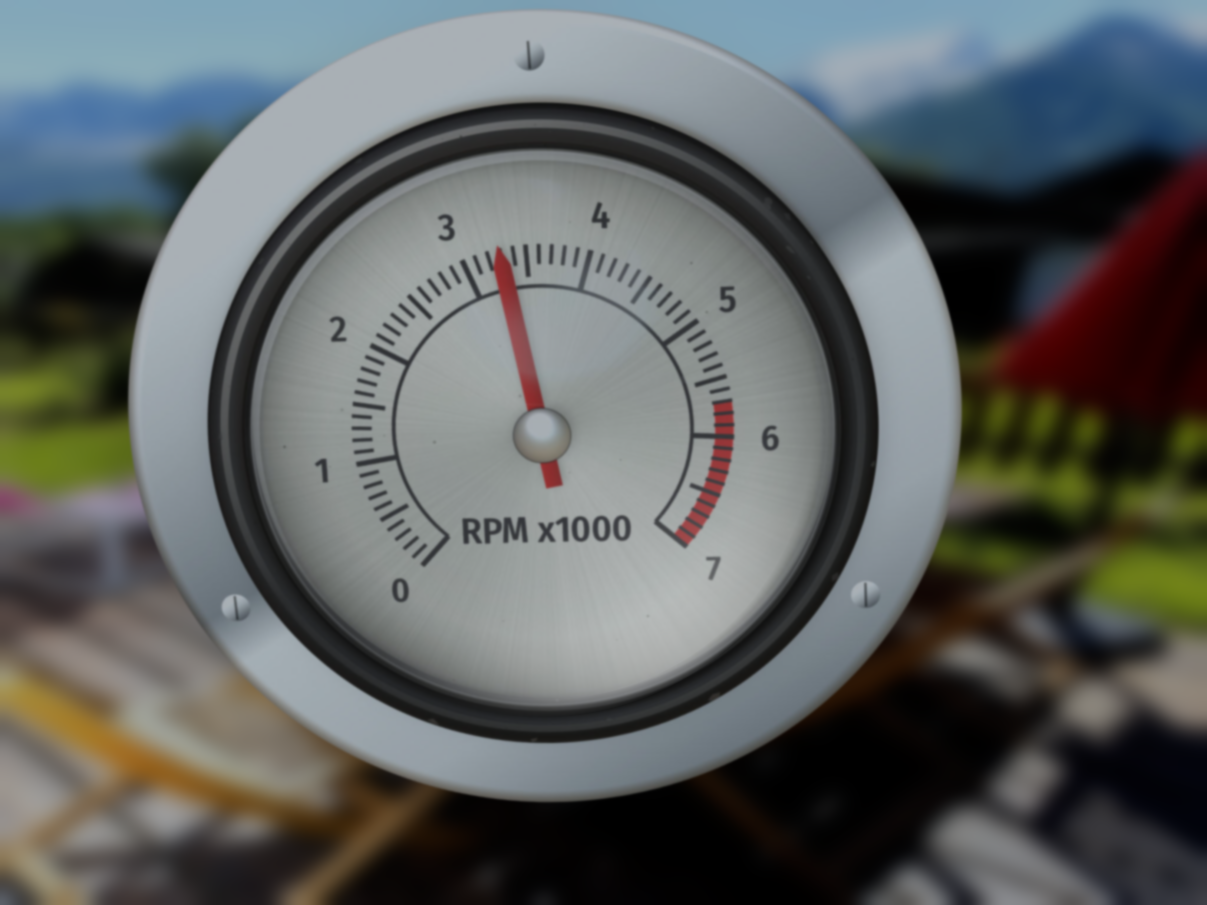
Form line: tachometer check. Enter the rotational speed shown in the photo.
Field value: 3300 rpm
